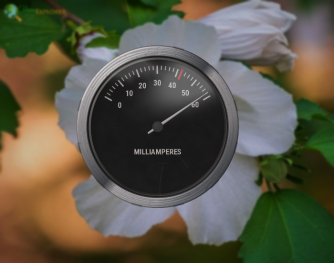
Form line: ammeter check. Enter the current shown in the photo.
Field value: 58 mA
